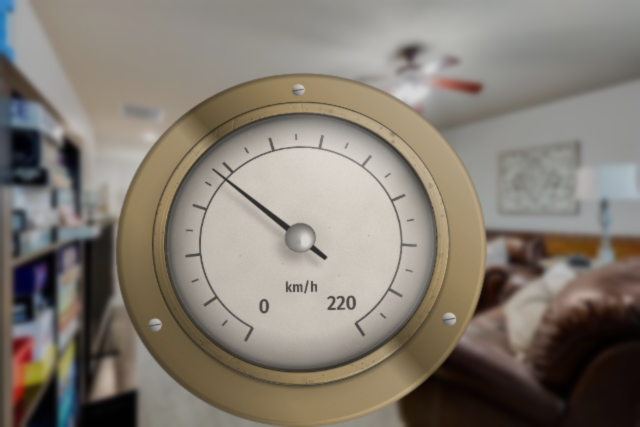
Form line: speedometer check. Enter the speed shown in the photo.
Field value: 75 km/h
